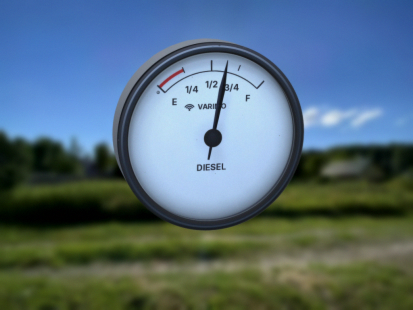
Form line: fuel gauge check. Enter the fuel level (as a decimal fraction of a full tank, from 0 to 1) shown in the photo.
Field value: 0.625
